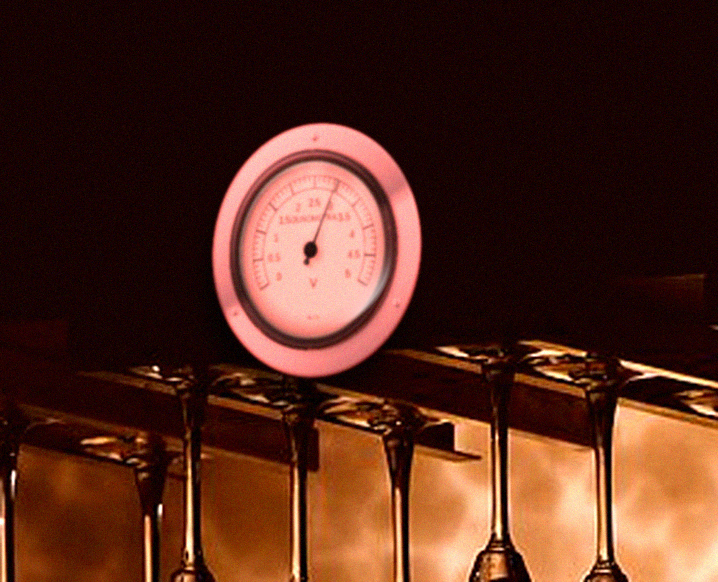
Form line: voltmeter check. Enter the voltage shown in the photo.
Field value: 3 V
